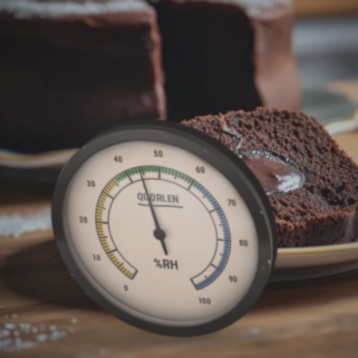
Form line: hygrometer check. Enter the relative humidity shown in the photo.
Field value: 45 %
